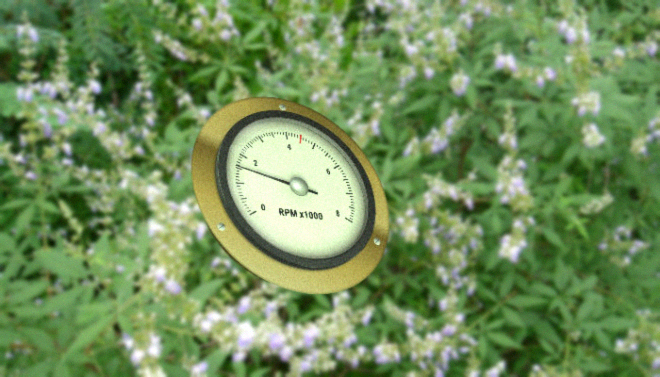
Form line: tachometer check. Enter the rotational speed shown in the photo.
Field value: 1500 rpm
